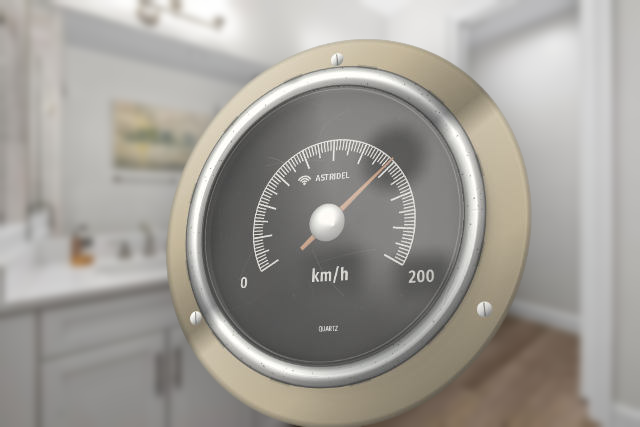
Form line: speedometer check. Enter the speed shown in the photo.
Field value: 140 km/h
